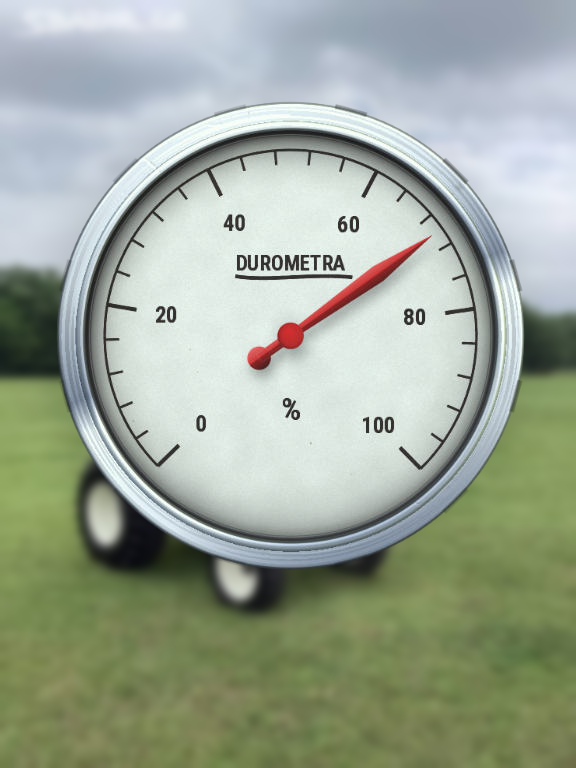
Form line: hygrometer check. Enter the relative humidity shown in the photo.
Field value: 70 %
